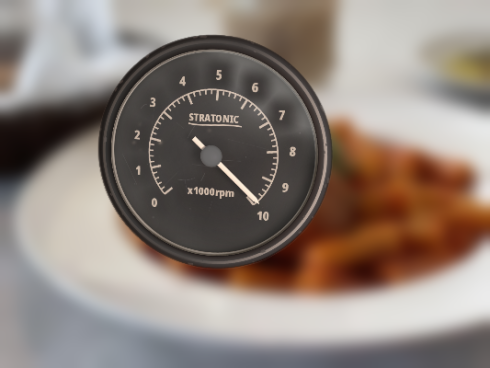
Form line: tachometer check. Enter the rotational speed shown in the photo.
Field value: 9800 rpm
